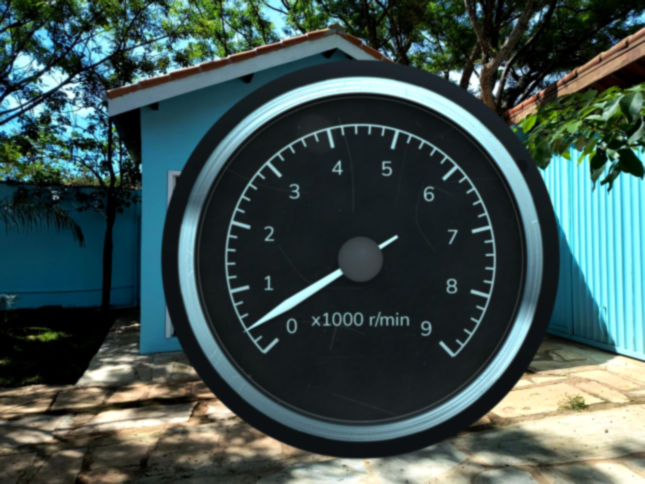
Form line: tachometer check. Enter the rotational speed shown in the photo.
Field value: 400 rpm
